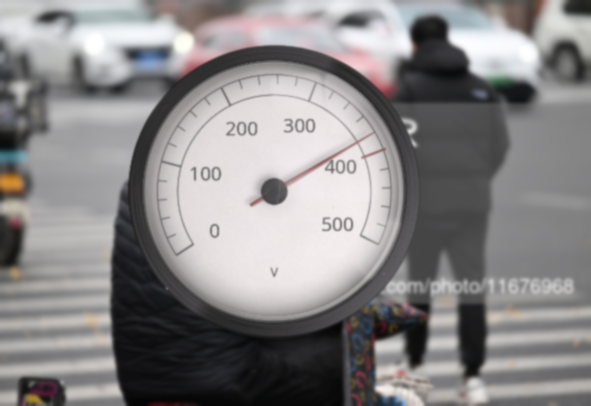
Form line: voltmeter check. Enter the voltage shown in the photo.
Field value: 380 V
